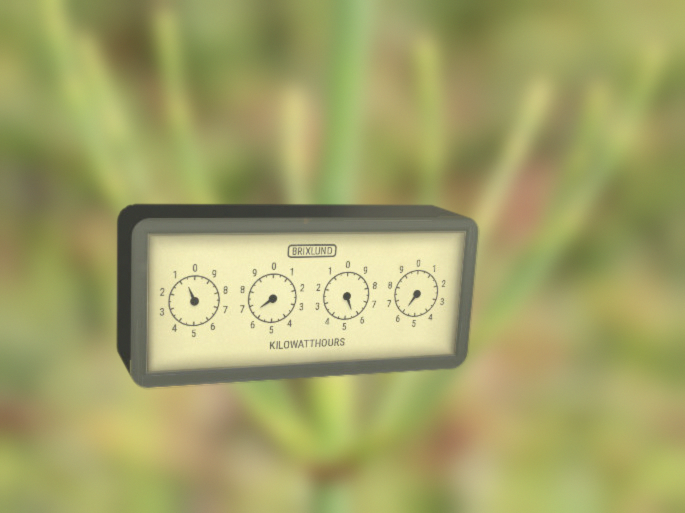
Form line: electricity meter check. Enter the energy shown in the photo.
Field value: 656 kWh
